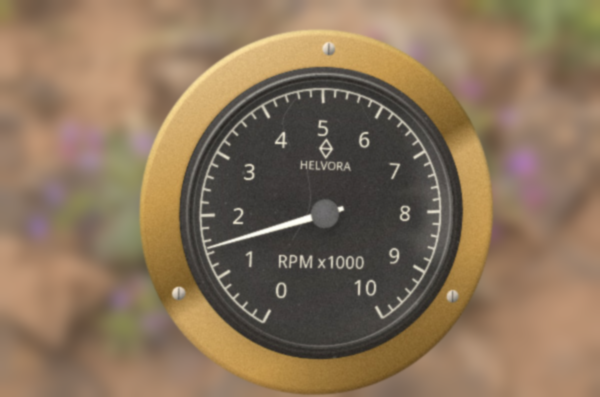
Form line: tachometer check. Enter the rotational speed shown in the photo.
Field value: 1500 rpm
